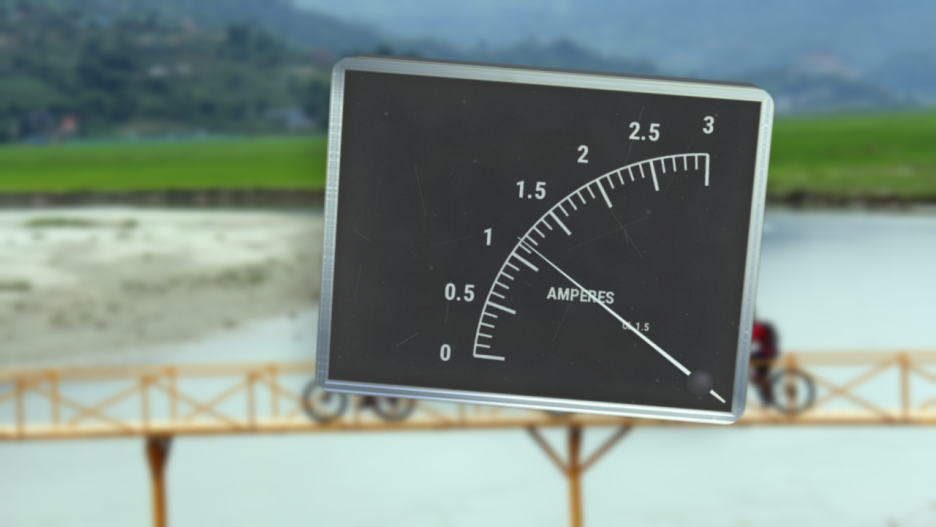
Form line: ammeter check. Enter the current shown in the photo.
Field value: 1.15 A
